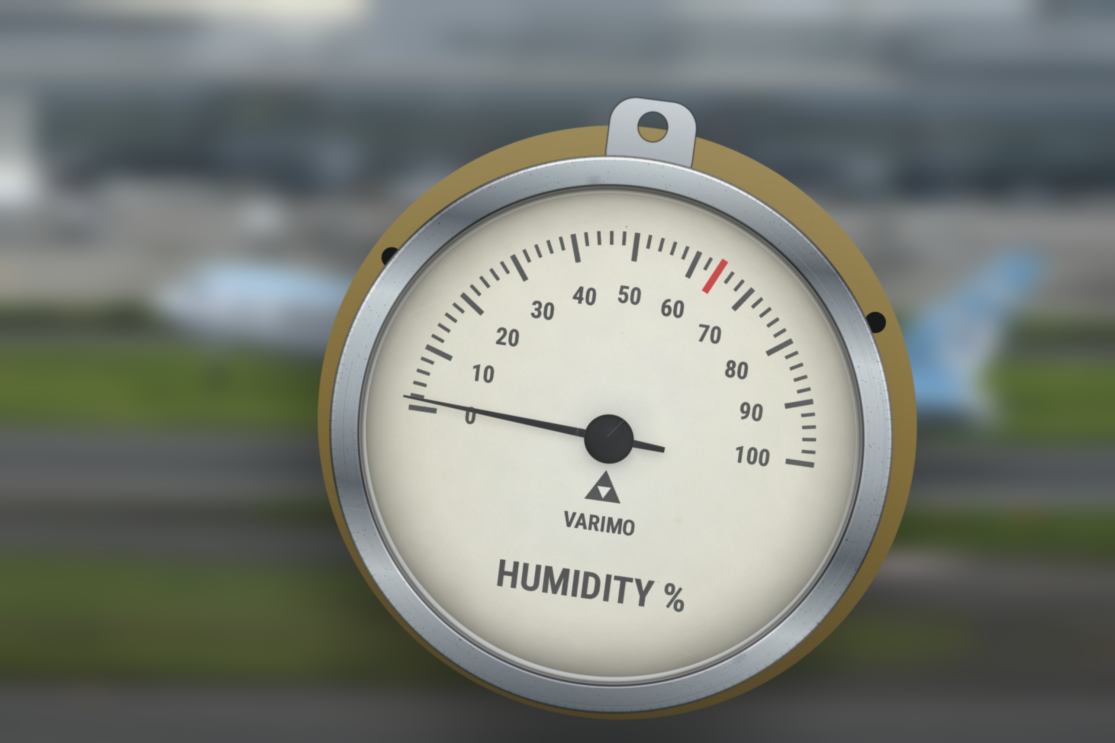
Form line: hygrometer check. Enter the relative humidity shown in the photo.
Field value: 2 %
